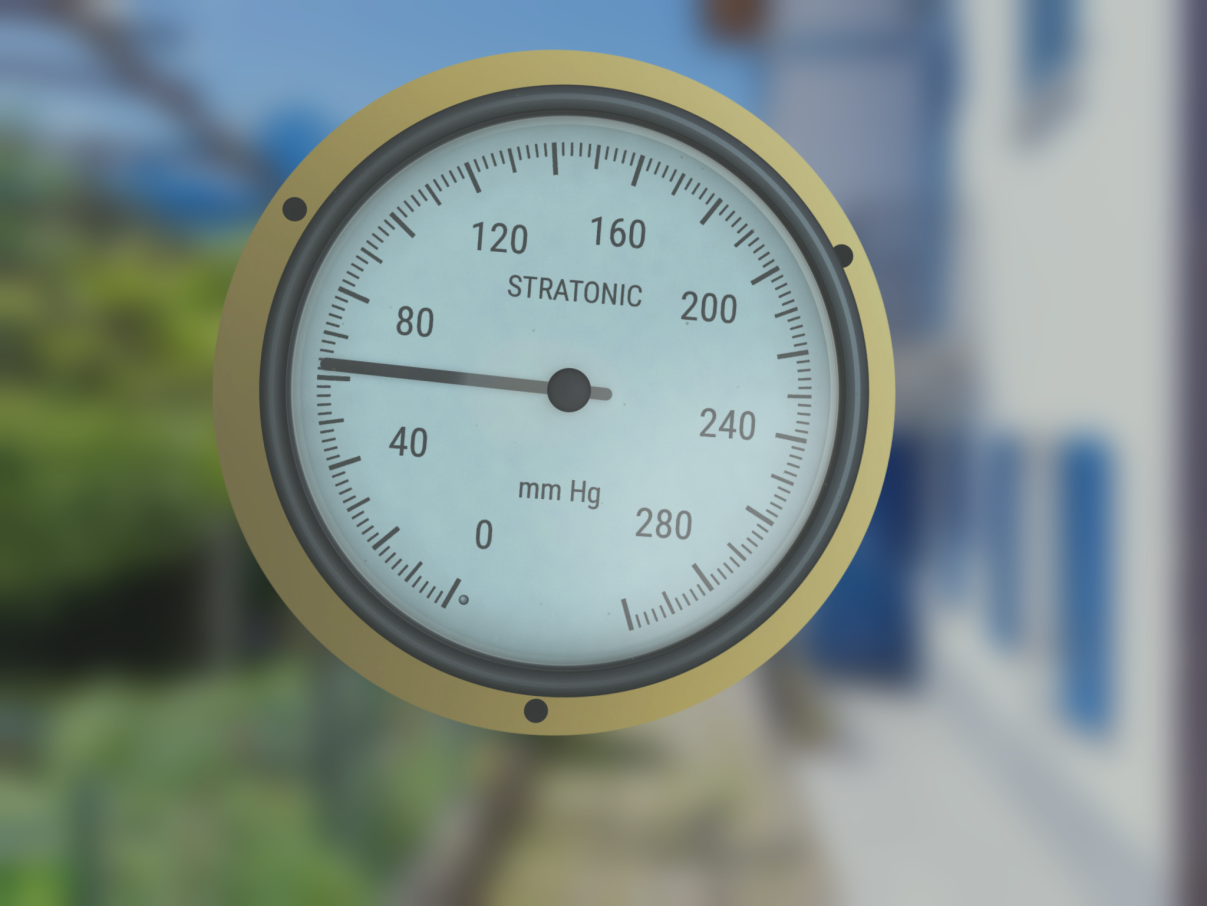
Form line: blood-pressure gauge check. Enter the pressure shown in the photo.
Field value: 63 mmHg
